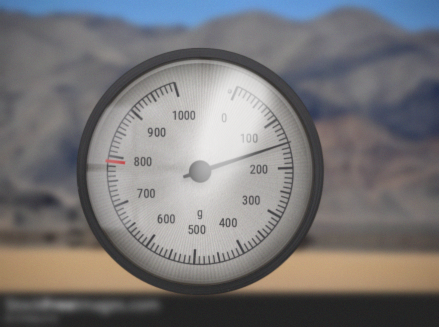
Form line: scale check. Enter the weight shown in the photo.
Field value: 150 g
